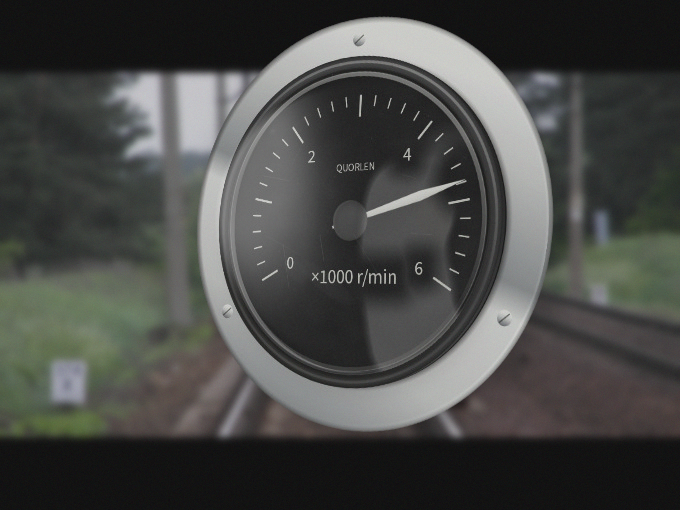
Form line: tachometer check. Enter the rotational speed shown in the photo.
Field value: 4800 rpm
